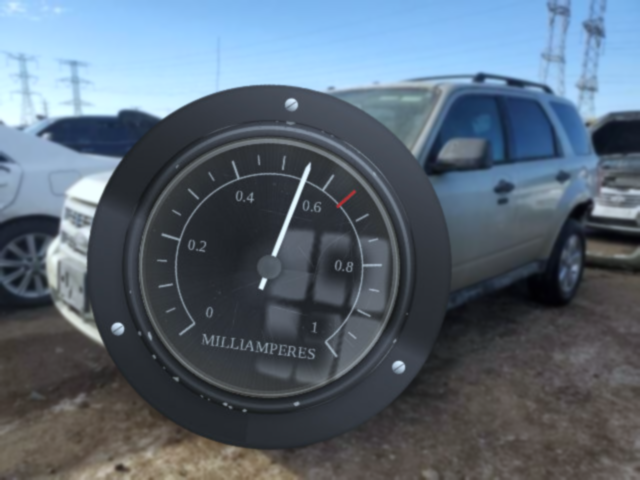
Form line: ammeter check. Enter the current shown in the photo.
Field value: 0.55 mA
